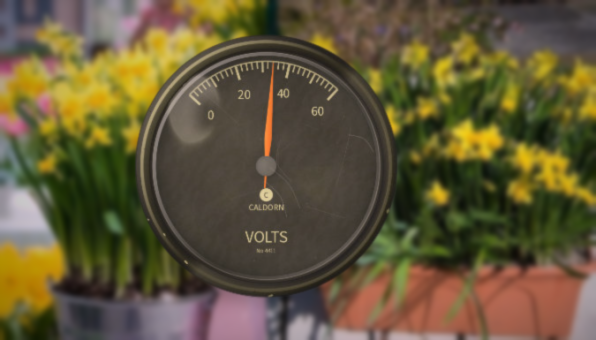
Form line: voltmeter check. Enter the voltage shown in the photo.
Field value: 34 V
